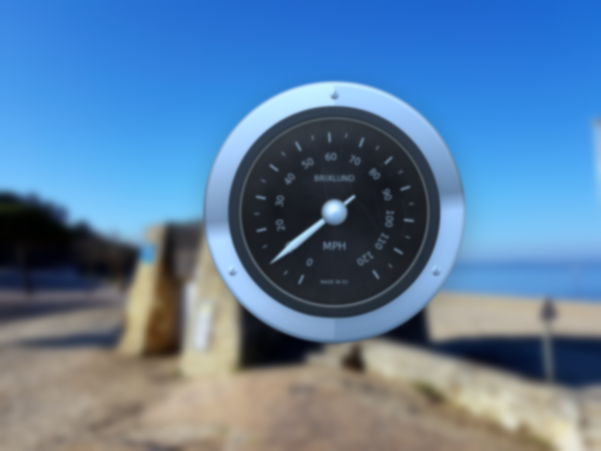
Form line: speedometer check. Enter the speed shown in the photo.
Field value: 10 mph
